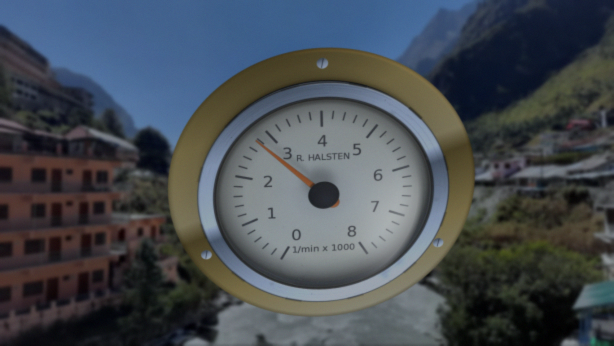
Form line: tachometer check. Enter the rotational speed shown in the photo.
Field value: 2800 rpm
